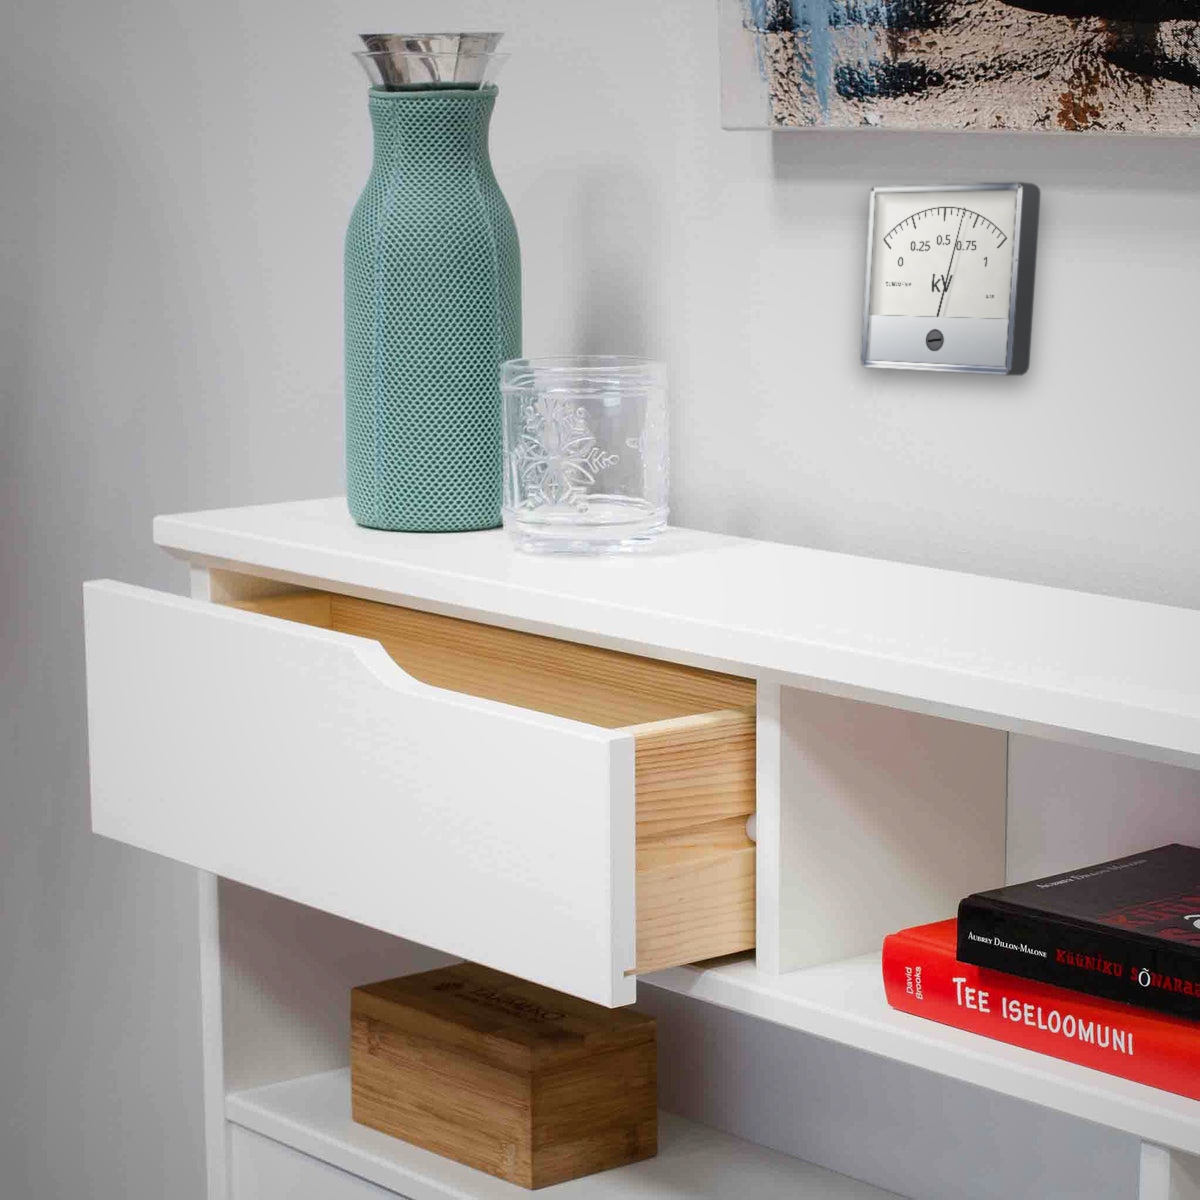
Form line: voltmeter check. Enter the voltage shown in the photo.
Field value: 0.65 kV
